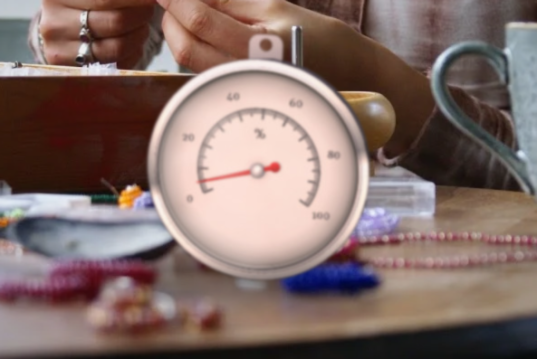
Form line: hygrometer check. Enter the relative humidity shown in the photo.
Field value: 5 %
